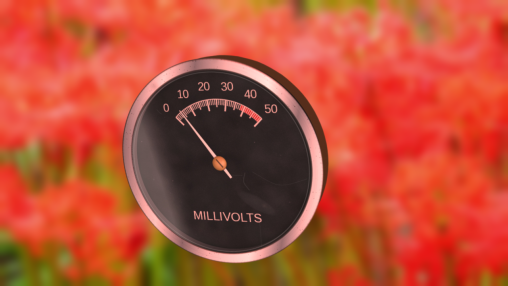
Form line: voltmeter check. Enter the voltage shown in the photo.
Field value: 5 mV
